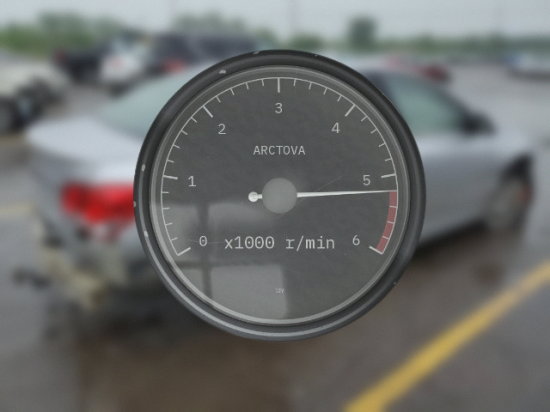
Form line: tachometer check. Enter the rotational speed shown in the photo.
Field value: 5200 rpm
